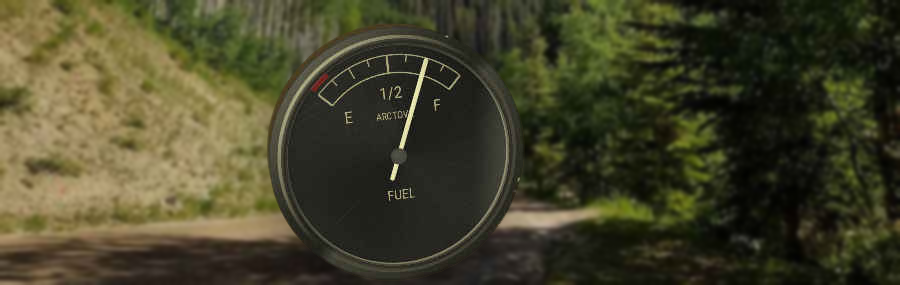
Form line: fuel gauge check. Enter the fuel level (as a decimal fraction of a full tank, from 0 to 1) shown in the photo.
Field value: 0.75
